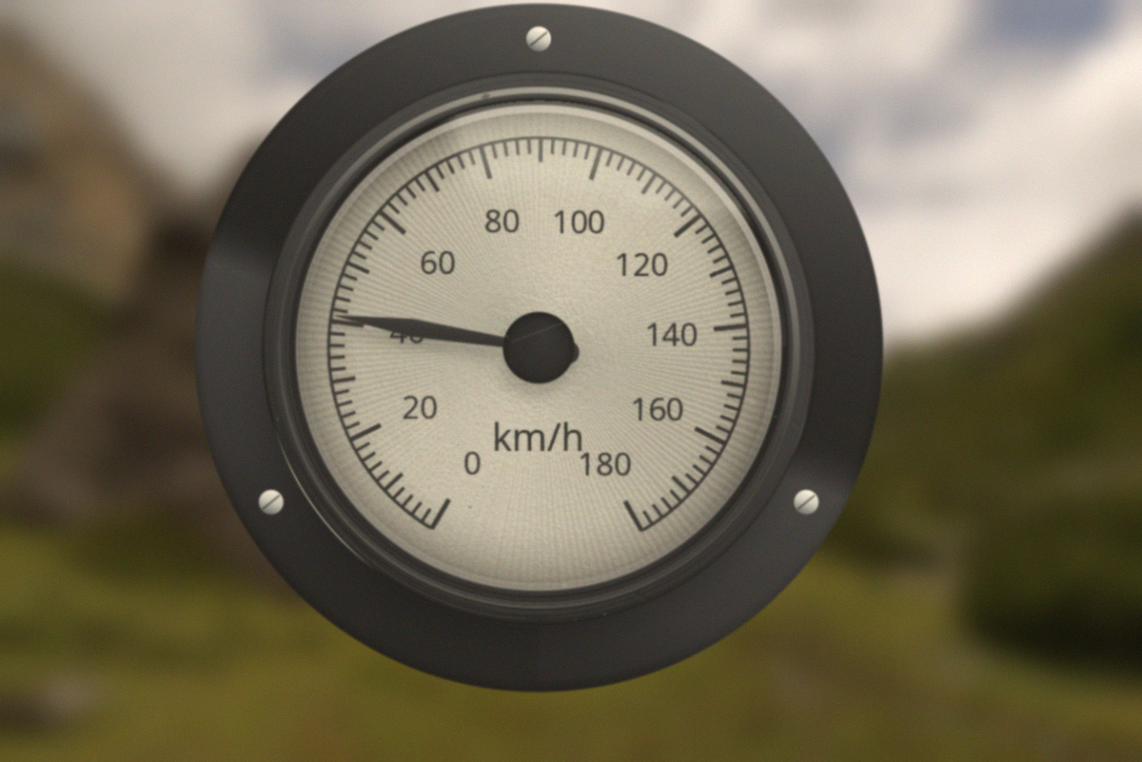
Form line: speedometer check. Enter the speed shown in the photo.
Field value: 41 km/h
